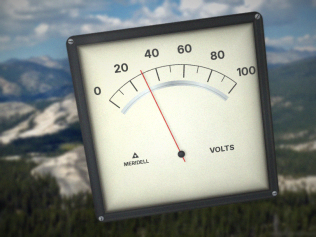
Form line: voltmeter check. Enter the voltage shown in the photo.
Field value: 30 V
